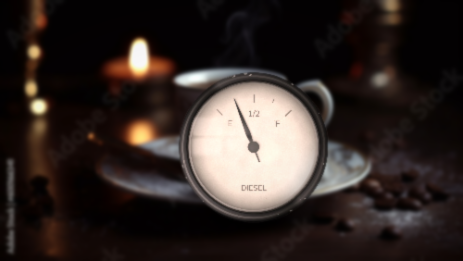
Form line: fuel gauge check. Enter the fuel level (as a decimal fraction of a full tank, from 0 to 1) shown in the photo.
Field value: 0.25
